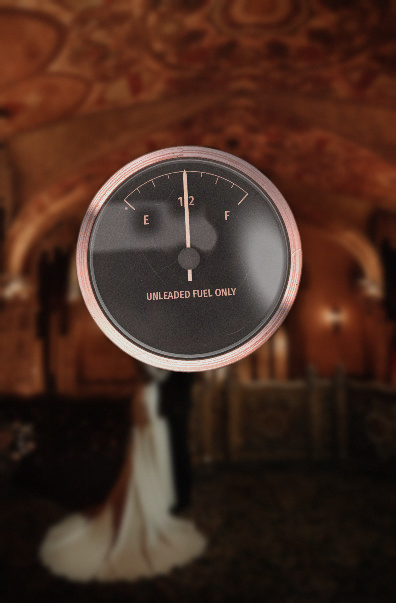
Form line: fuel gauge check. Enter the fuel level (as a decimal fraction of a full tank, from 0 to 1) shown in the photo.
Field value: 0.5
